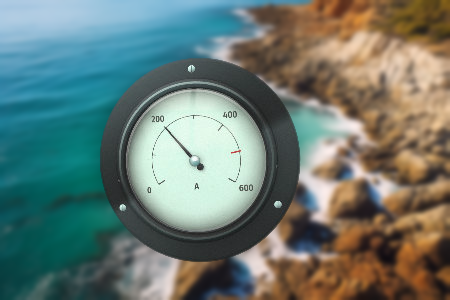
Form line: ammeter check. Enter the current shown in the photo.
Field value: 200 A
